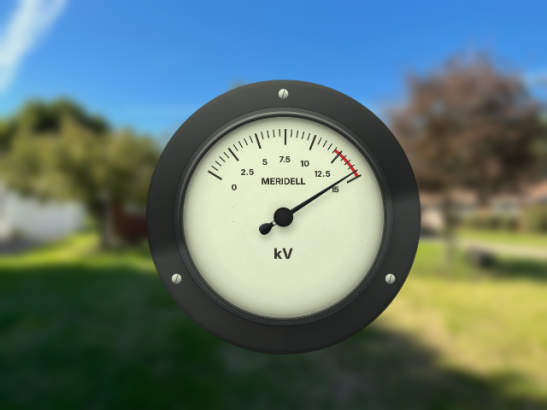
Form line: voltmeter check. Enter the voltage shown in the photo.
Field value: 14.5 kV
